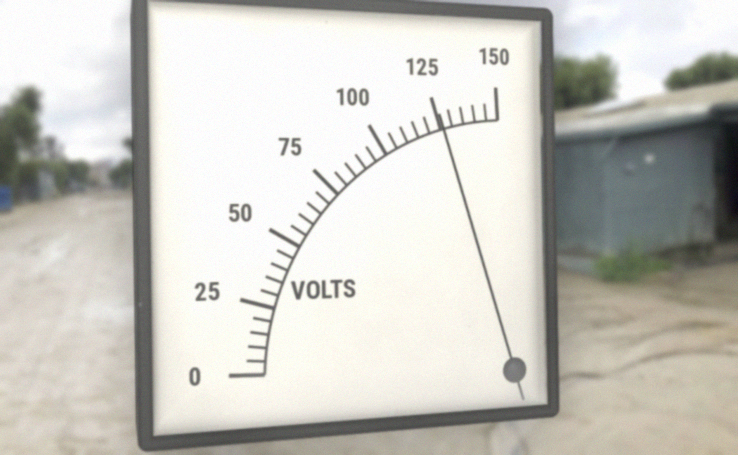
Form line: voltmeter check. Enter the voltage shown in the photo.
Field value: 125 V
